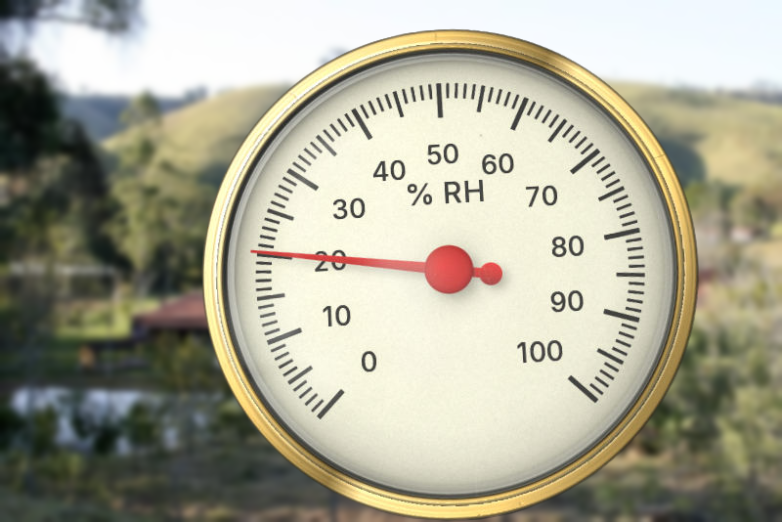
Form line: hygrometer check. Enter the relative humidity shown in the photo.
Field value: 20 %
